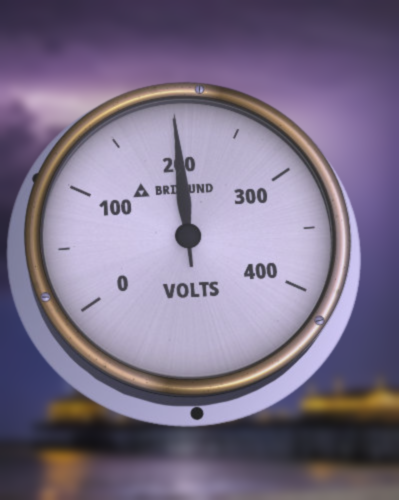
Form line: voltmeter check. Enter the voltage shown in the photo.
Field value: 200 V
